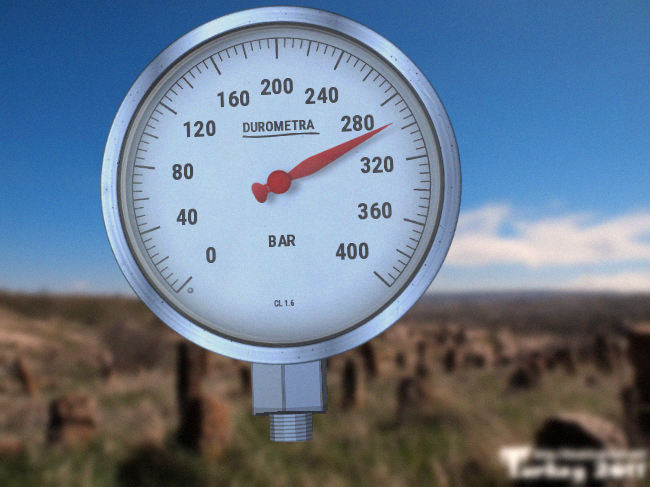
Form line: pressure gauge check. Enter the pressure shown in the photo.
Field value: 295 bar
